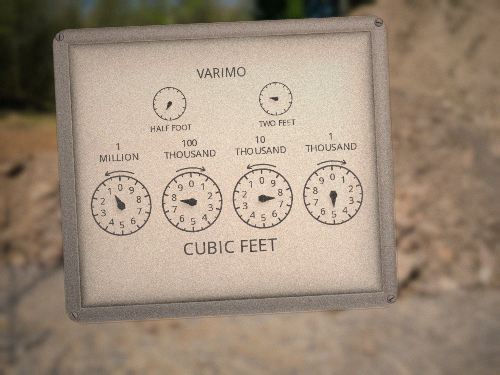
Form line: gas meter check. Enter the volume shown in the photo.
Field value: 77500 ft³
